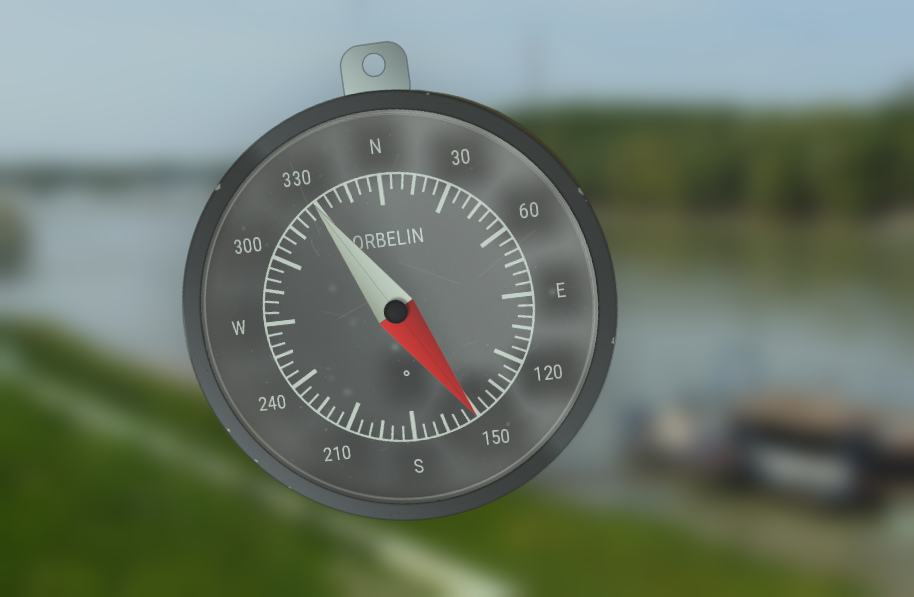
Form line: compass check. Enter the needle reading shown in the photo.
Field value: 150 °
